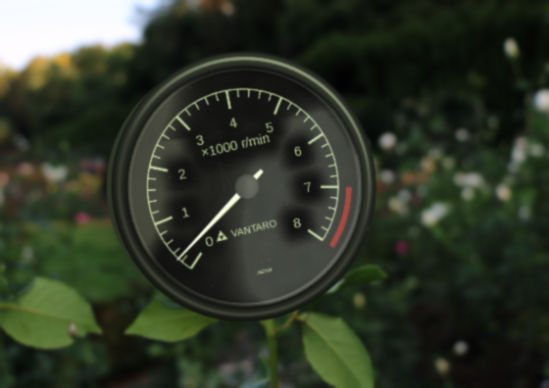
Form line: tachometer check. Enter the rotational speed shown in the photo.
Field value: 300 rpm
